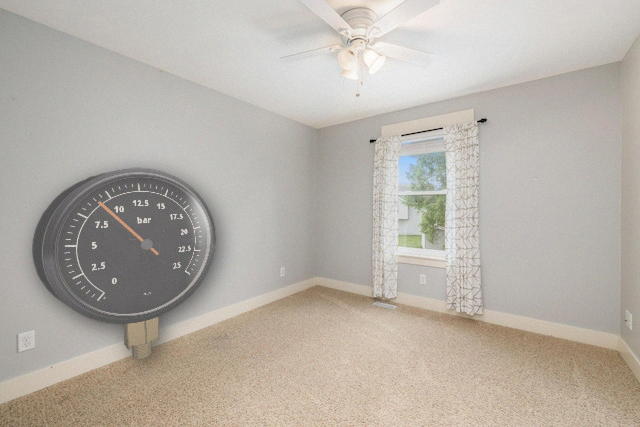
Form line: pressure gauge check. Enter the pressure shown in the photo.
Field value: 9 bar
